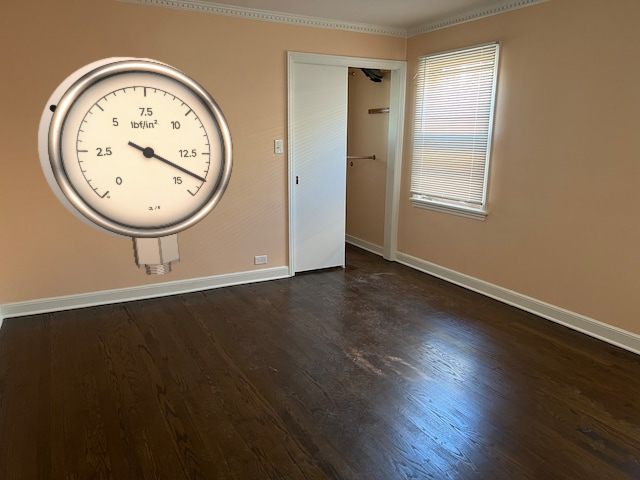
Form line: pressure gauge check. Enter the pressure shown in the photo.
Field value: 14 psi
